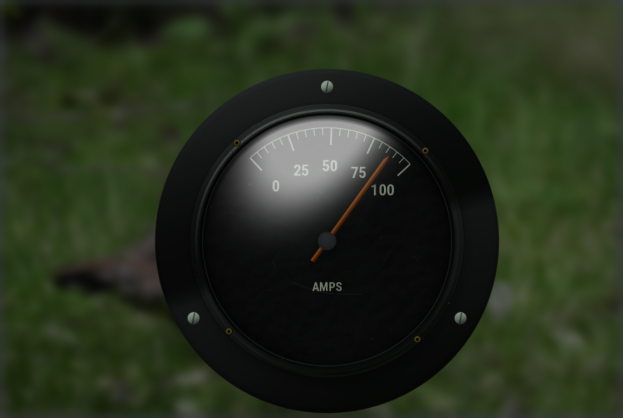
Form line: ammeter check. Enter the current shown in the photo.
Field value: 87.5 A
